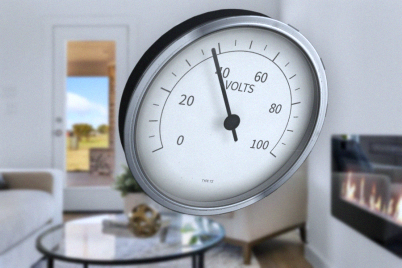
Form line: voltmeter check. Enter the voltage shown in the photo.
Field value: 37.5 V
